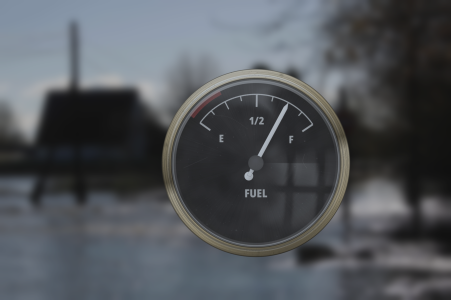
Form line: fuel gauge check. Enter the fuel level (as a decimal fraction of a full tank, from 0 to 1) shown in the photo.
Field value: 0.75
